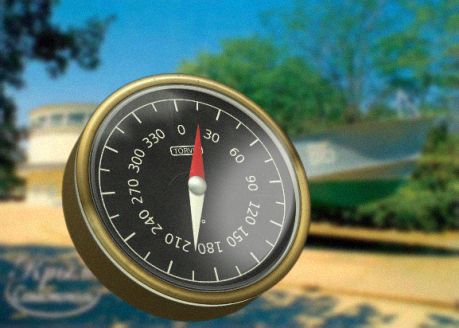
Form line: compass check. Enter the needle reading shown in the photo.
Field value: 15 °
